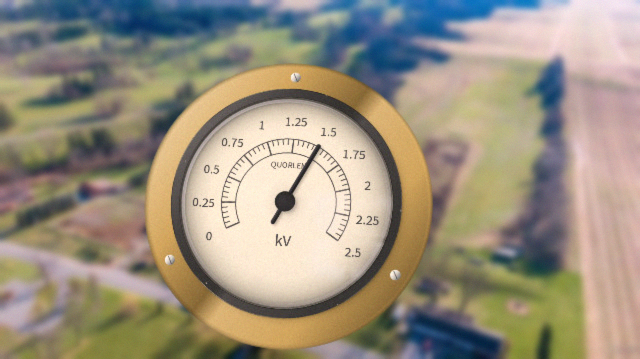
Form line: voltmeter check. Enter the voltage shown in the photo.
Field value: 1.5 kV
